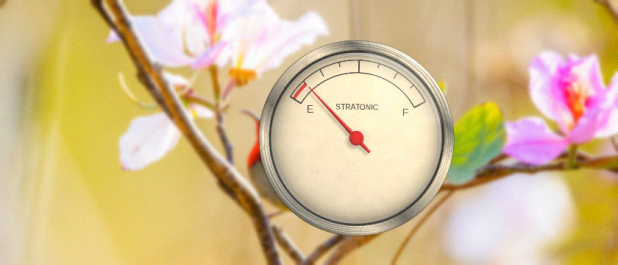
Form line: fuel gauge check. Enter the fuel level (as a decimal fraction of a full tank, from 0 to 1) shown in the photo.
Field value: 0.125
